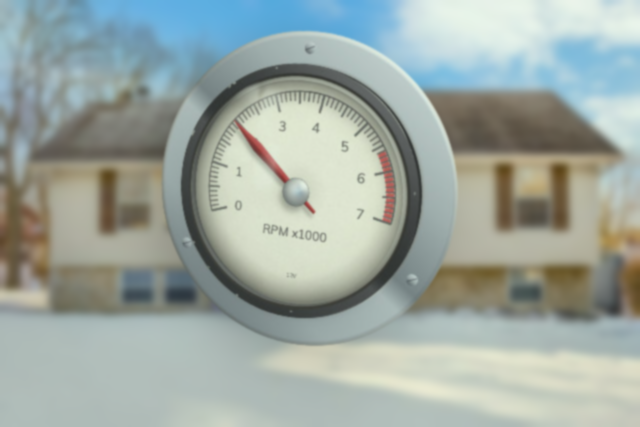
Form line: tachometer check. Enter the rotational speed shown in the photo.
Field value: 2000 rpm
